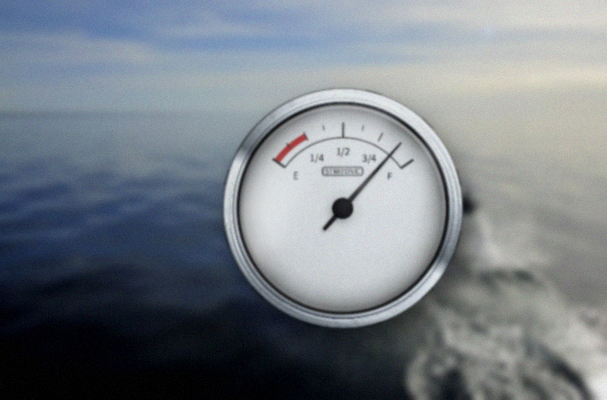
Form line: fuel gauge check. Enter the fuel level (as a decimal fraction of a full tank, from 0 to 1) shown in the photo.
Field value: 0.875
